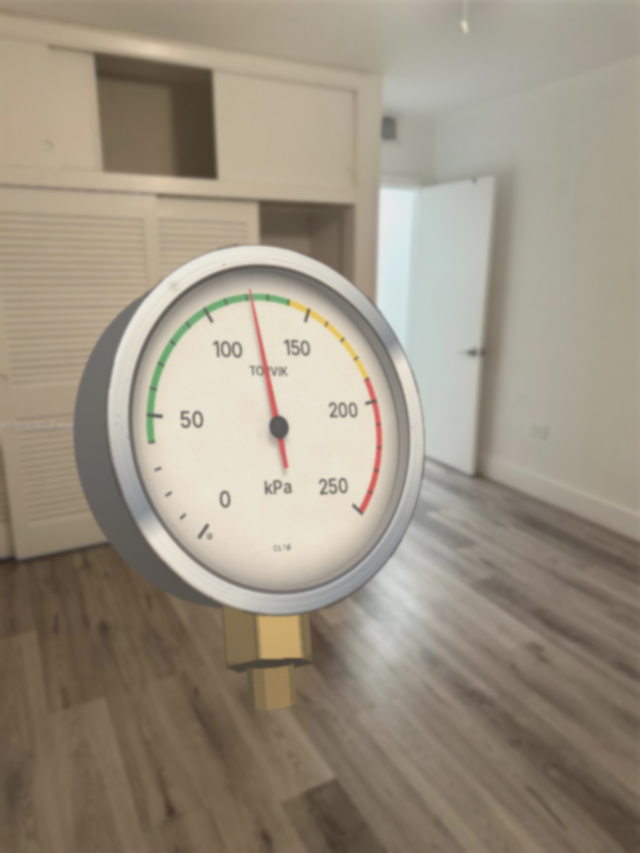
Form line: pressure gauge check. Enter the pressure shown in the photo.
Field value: 120 kPa
